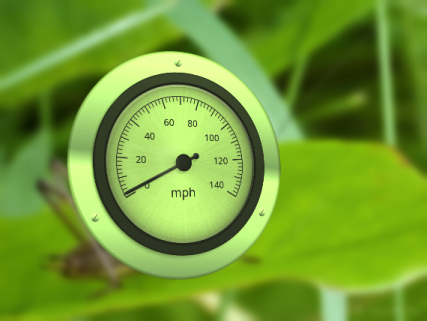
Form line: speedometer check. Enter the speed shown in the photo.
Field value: 2 mph
